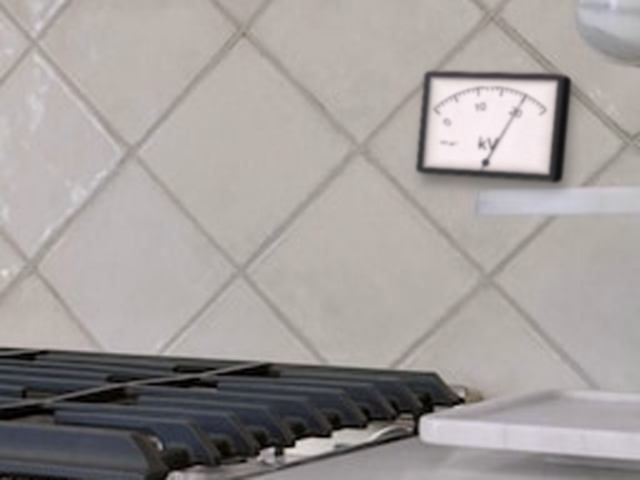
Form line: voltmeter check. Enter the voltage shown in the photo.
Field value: 20 kV
